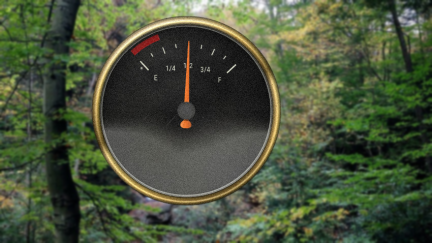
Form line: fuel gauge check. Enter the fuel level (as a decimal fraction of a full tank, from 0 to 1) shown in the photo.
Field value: 0.5
